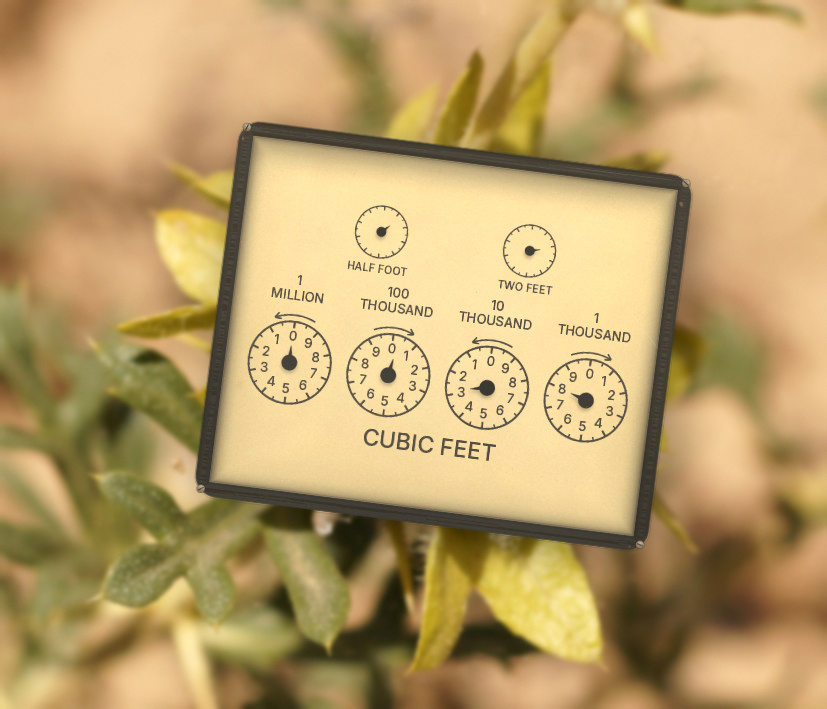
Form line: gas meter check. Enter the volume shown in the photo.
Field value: 2800 ft³
